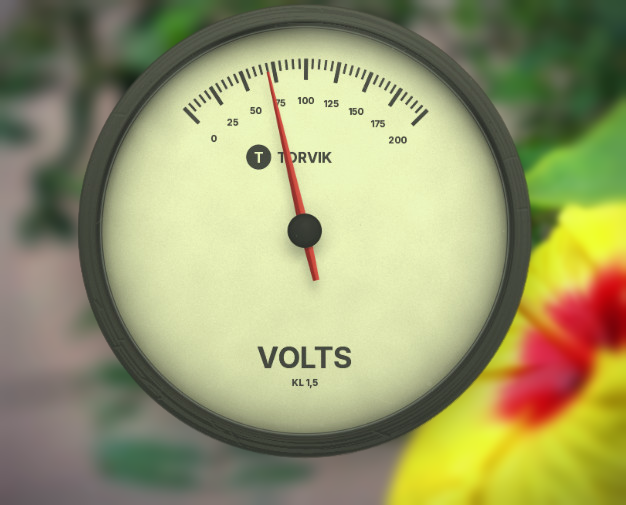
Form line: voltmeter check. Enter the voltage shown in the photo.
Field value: 70 V
